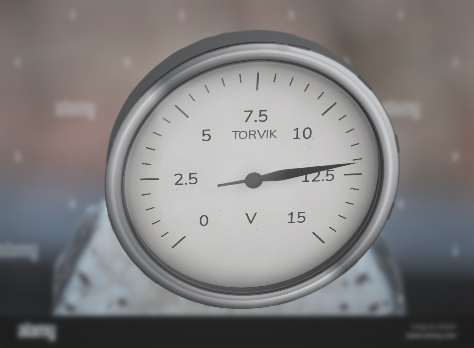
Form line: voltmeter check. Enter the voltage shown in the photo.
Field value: 12 V
